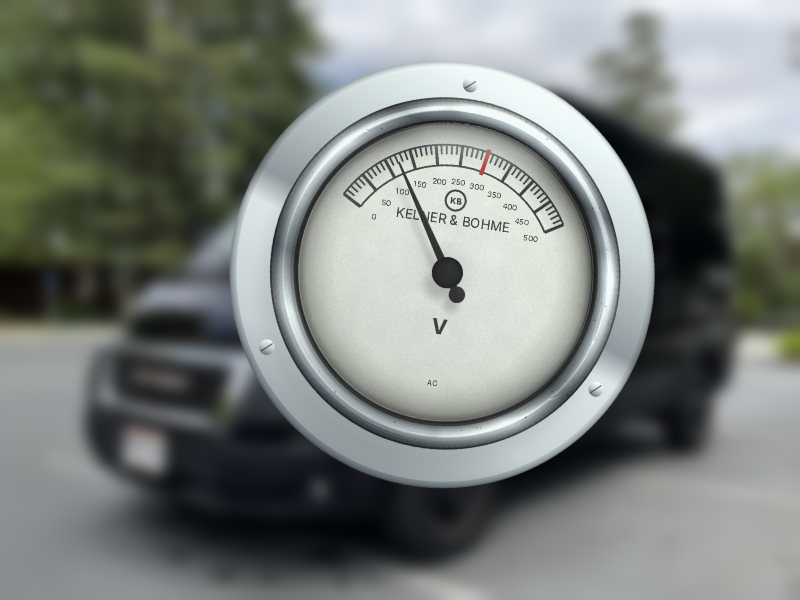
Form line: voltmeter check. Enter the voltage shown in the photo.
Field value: 120 V
